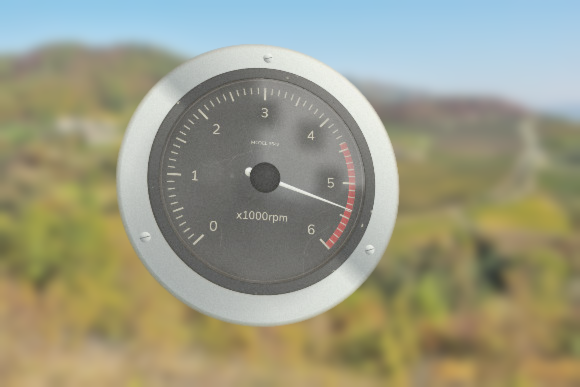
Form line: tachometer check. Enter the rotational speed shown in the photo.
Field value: 5400 rpm
